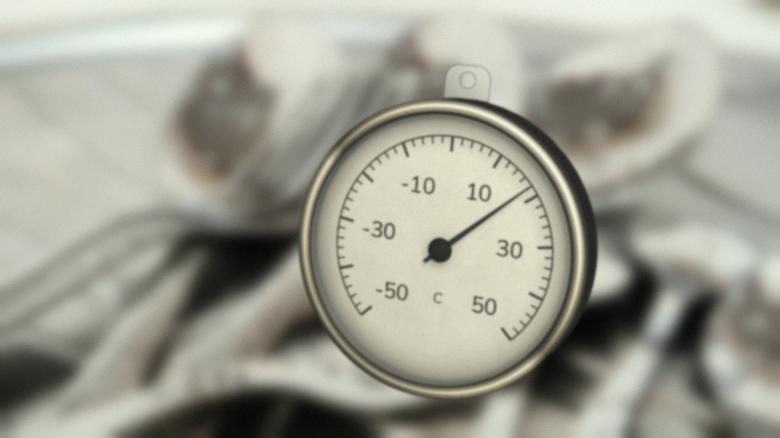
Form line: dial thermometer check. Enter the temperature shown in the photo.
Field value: 18 °C
